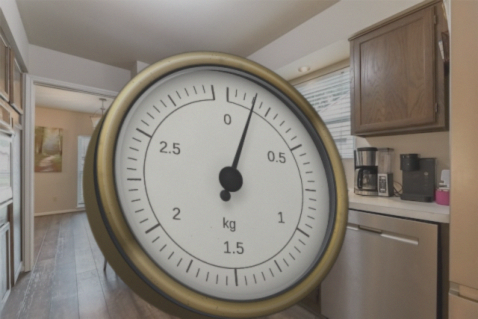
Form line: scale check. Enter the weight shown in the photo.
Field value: 0.15 kg
